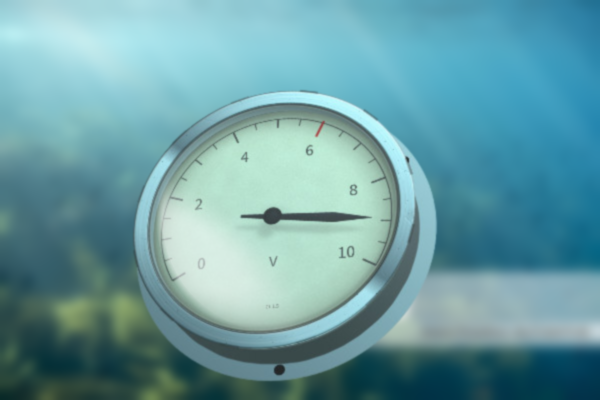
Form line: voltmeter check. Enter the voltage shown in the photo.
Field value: 9 V
